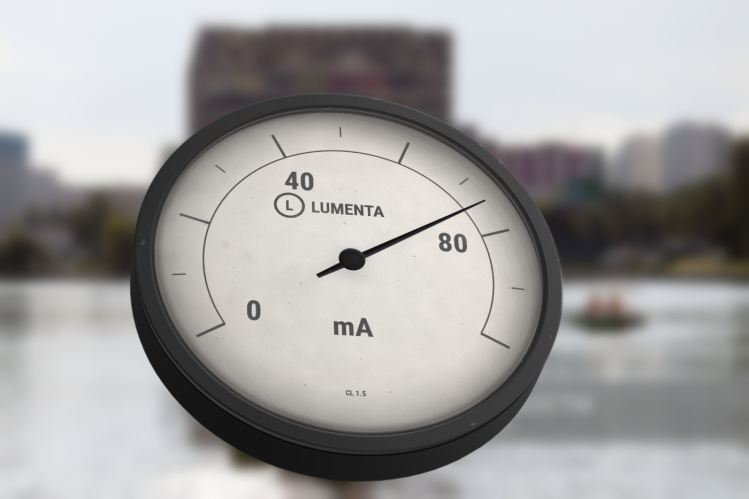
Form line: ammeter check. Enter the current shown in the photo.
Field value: 75 mA
